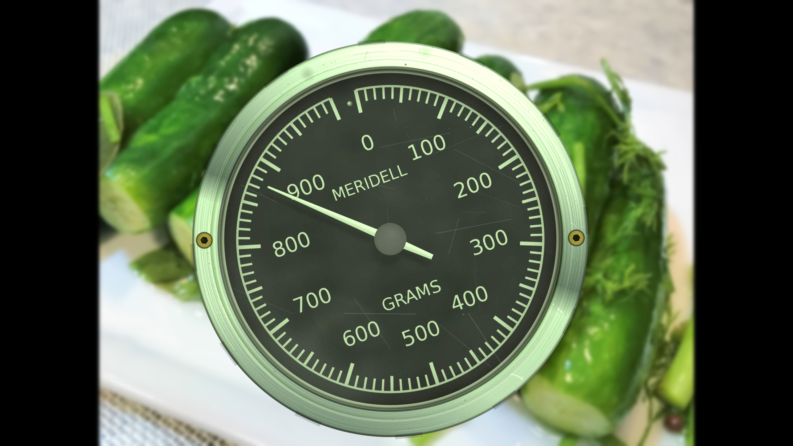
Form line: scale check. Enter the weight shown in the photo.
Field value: 875 g
